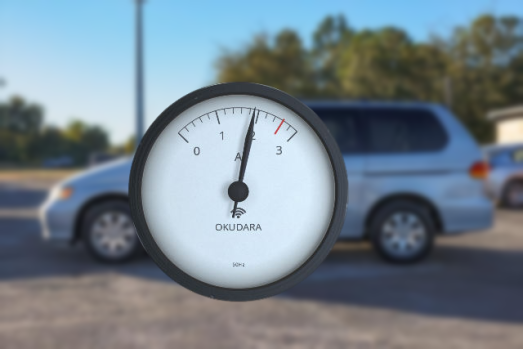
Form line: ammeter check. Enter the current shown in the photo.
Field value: 1.9 A
